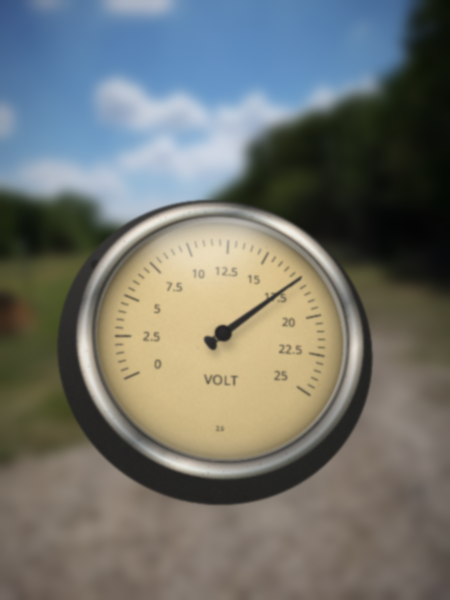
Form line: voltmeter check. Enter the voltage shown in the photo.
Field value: 17.5 V
